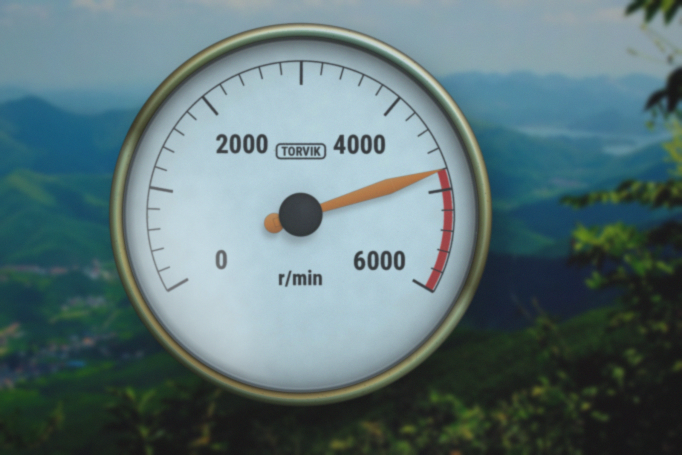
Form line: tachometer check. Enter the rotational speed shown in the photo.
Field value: 4800 rpm
